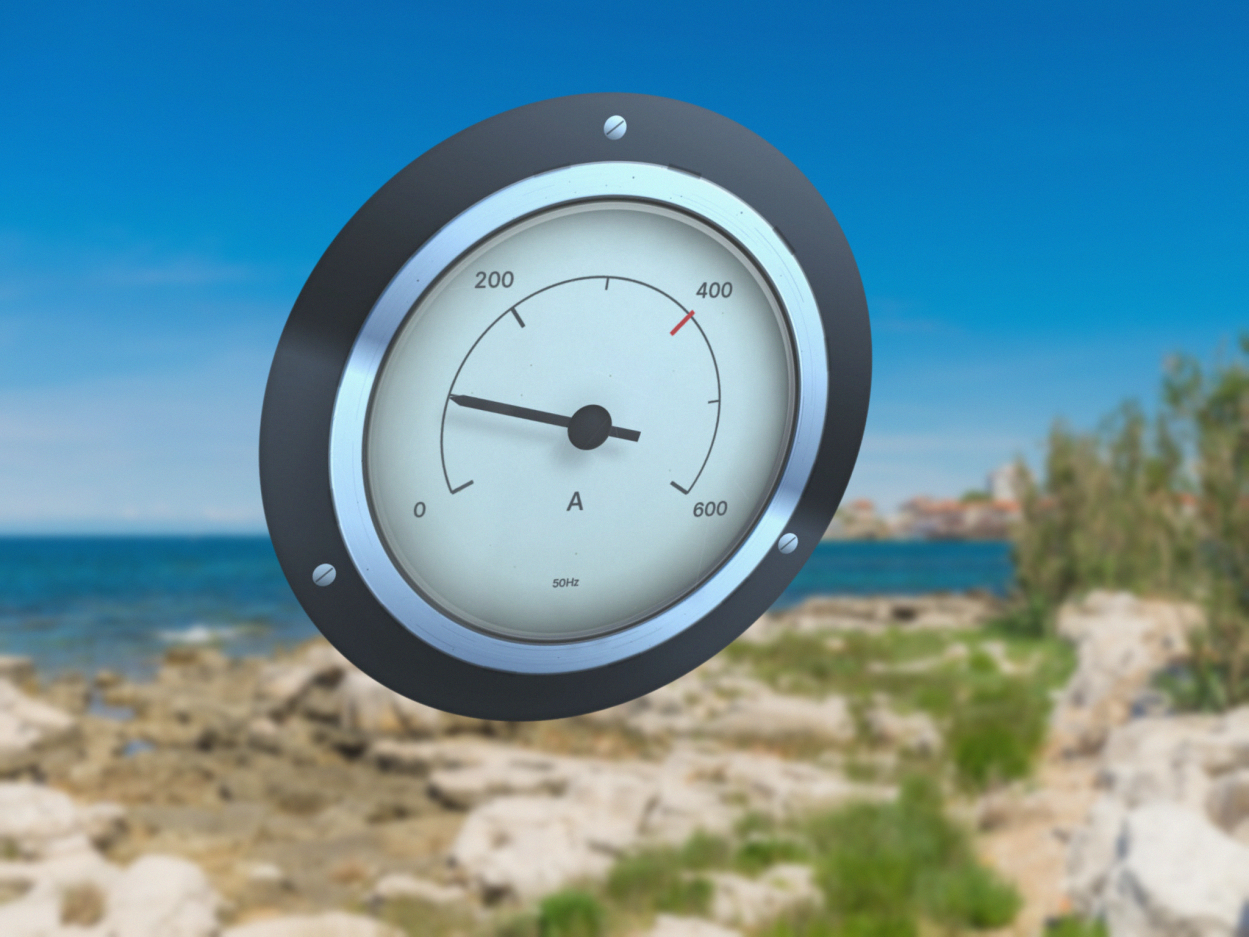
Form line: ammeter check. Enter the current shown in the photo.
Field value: 100 A
